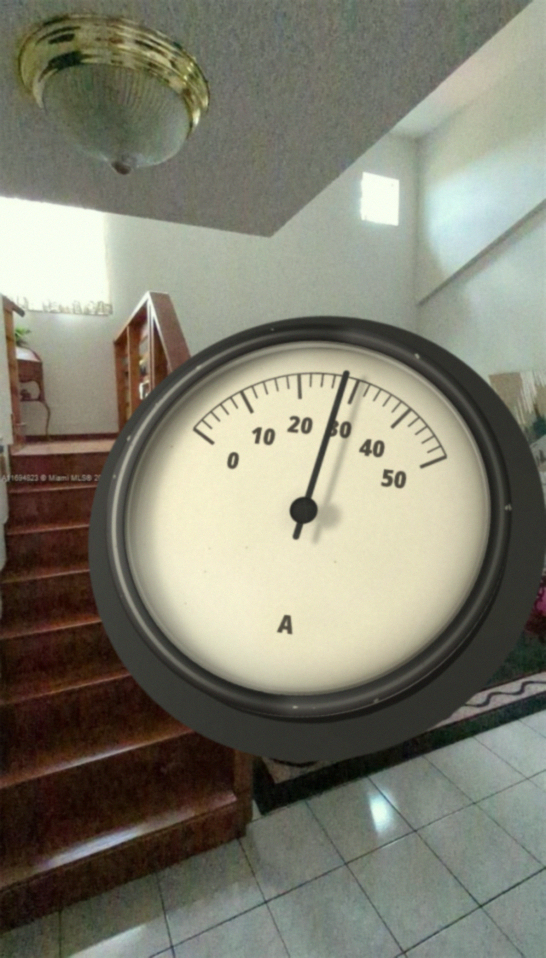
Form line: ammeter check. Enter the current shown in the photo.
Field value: 28 A
